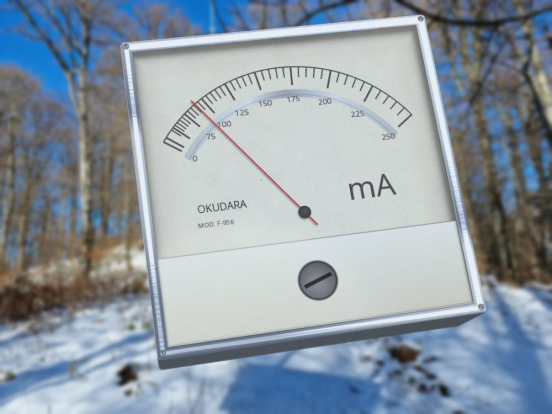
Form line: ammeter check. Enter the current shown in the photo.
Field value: 90 mA
